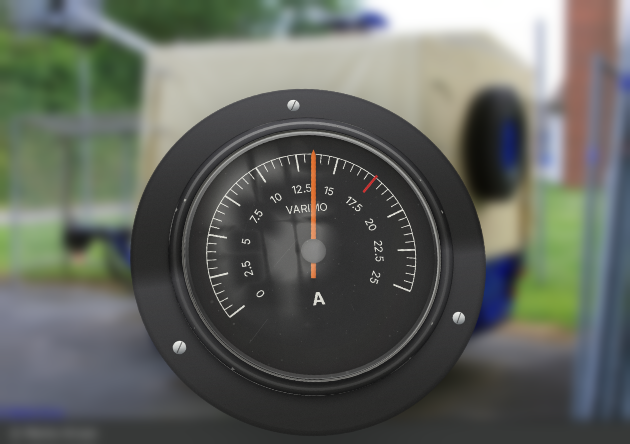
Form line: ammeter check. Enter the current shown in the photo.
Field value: 13.5 A
